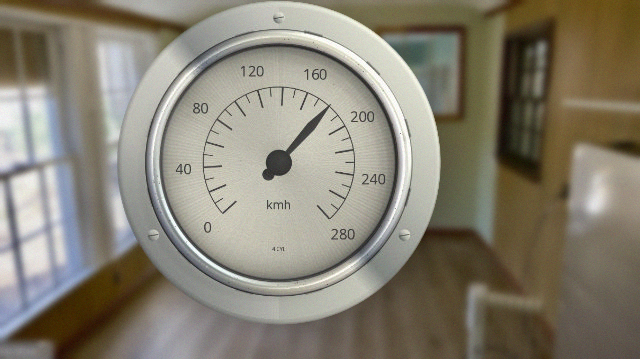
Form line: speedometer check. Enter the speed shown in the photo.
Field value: 180 km/h
